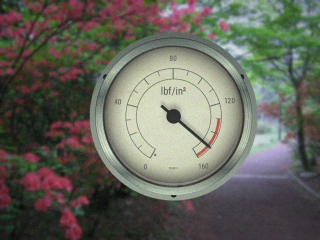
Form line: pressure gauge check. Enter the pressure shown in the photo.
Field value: 150 psi
